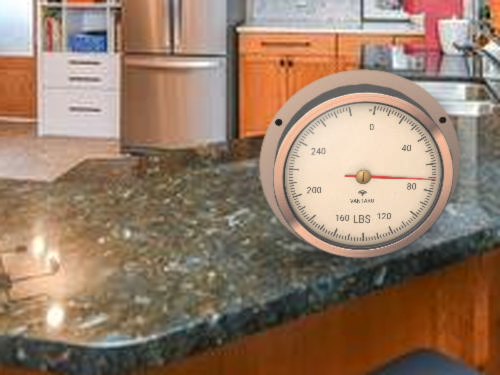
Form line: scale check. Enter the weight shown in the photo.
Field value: 70 lb
